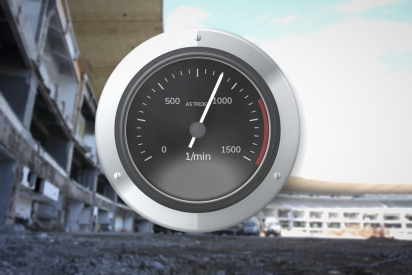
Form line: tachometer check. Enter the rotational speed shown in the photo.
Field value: 900 rpm
